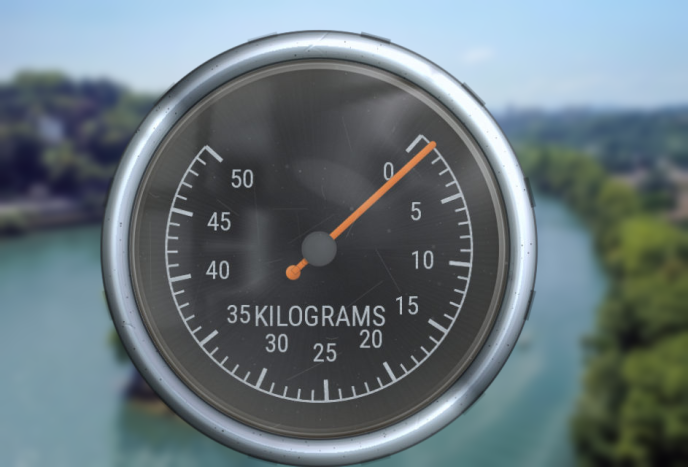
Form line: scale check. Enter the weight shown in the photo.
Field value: 1 kg
